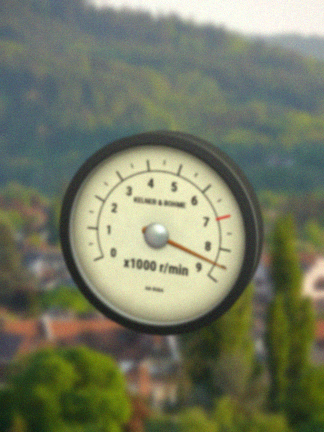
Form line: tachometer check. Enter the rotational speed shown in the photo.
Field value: 8500 rpm
